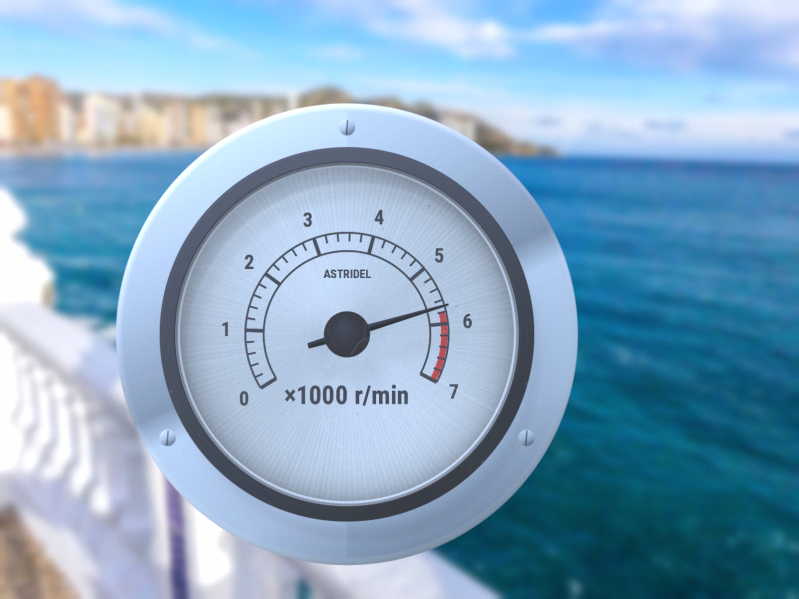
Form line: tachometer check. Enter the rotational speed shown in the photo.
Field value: 5700 rpm
